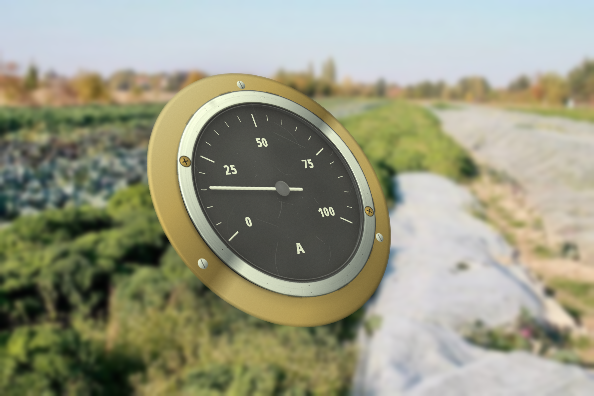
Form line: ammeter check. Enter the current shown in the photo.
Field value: 15 A
